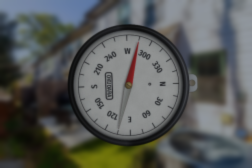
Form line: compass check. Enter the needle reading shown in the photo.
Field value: 285 °
